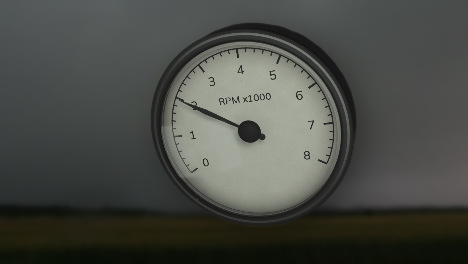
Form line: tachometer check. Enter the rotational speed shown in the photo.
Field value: 2000 rpm
